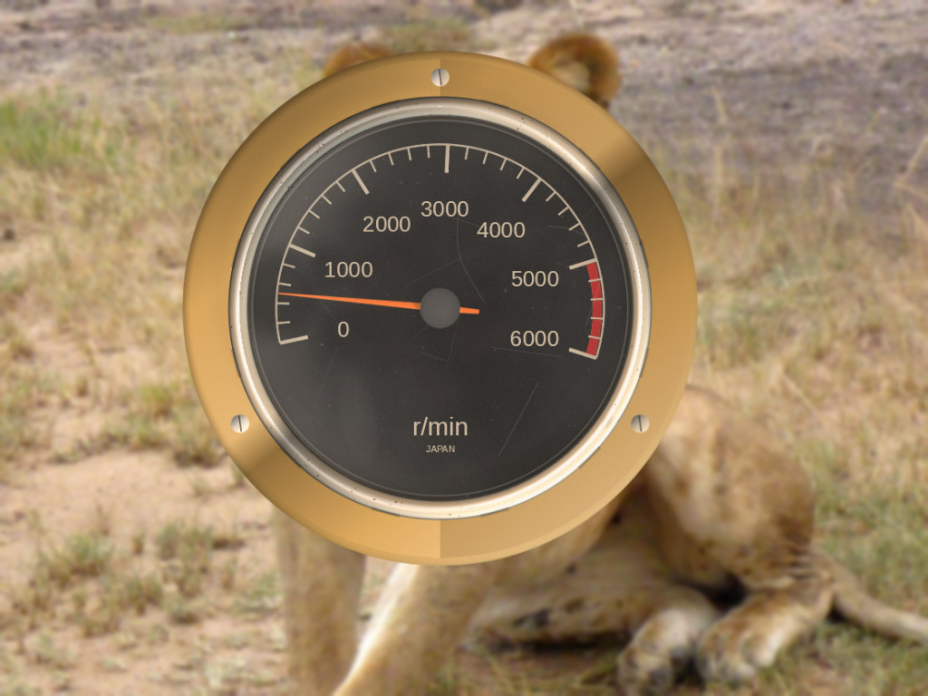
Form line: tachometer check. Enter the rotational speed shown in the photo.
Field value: 500 rpm
